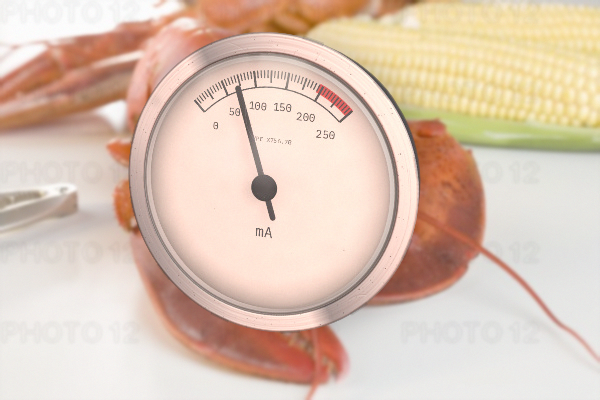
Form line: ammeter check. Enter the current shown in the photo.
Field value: 75 mA
